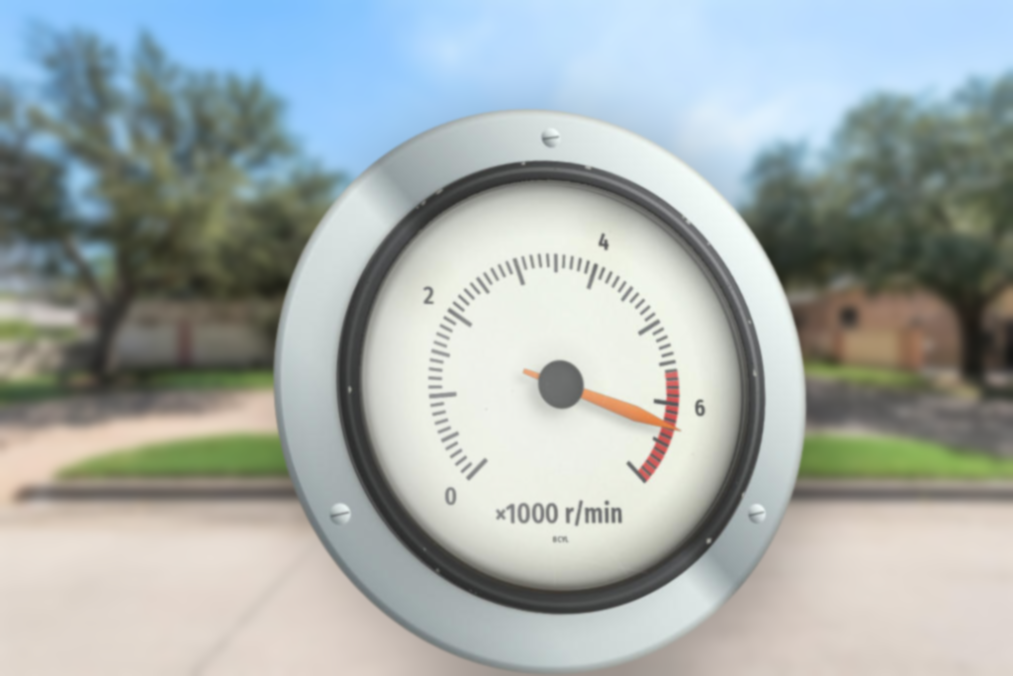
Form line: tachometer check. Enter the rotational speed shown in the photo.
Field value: 6300 rpm
